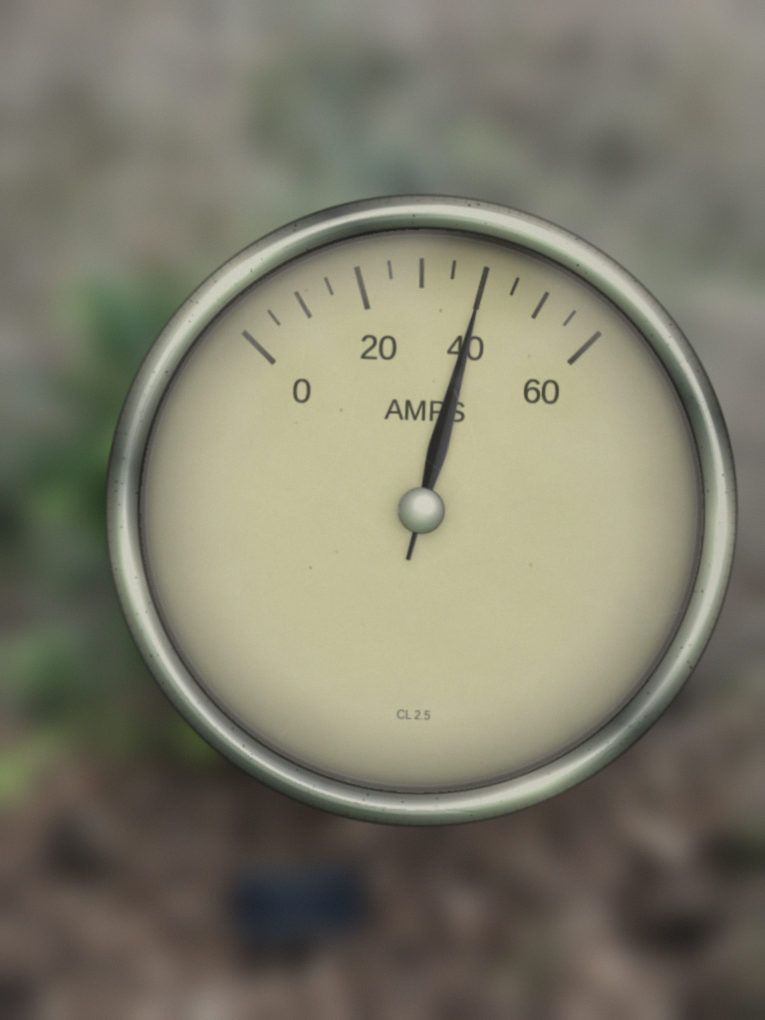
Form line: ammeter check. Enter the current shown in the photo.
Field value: 40 A
